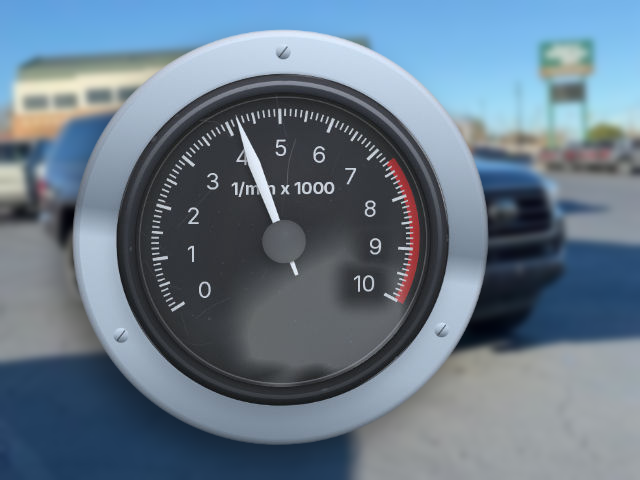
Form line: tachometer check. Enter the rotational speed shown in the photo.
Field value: 4200 rpm
